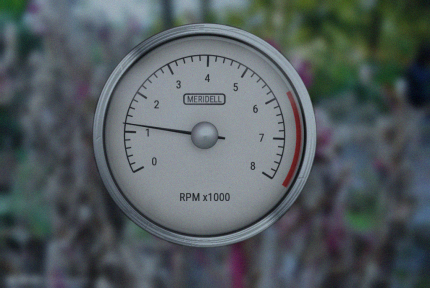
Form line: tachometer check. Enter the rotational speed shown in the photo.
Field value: 1200 rpm
